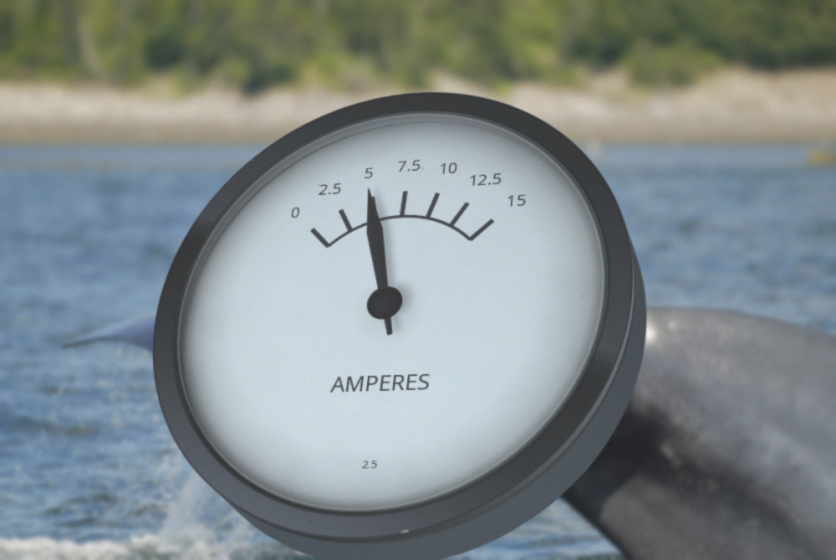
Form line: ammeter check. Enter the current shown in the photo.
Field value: 5 A
